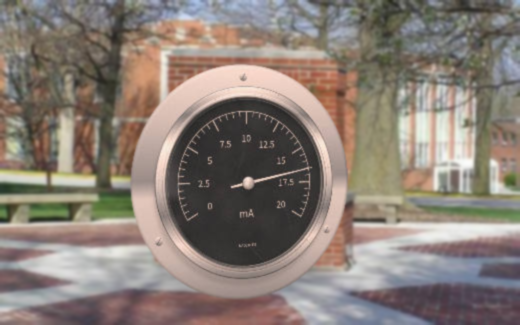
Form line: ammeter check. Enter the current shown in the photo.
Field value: 16.5 mA
